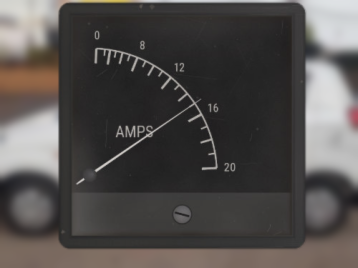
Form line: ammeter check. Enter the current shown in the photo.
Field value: 15 A
